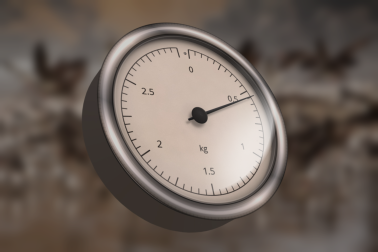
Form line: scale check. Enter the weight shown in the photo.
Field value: 0.55 kg
